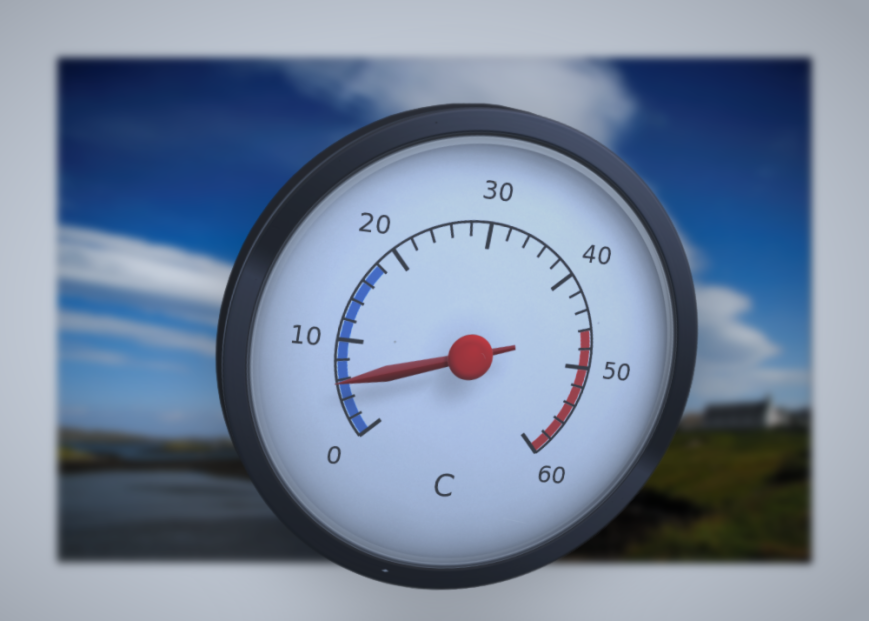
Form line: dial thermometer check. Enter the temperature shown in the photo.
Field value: 6 °C
